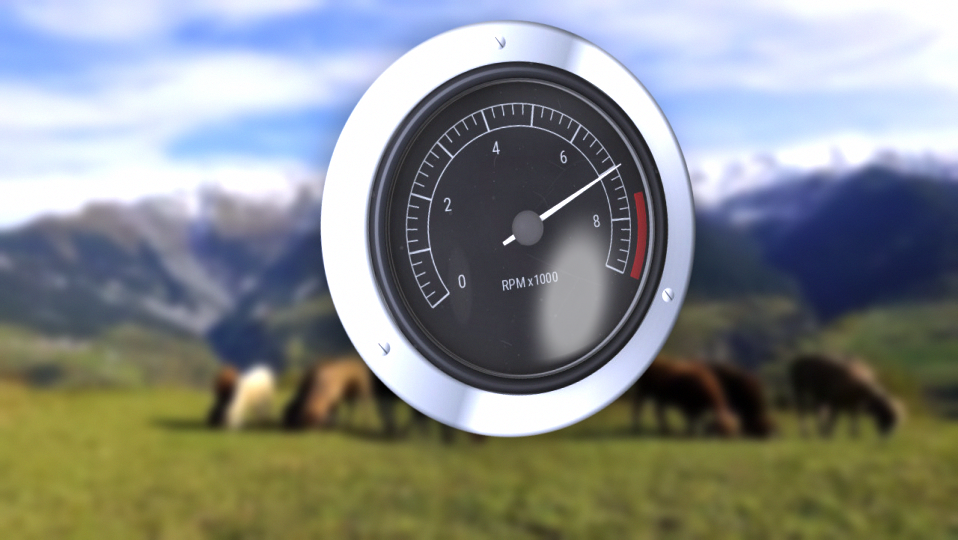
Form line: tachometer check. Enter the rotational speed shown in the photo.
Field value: 7000 rpm
